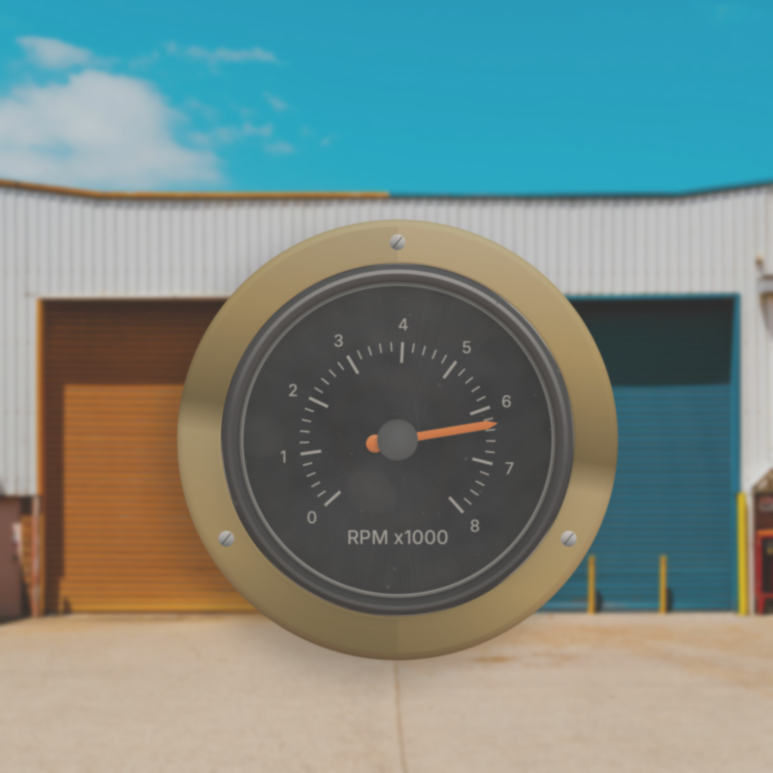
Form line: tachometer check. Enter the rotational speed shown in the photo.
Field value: 6300 rpm
